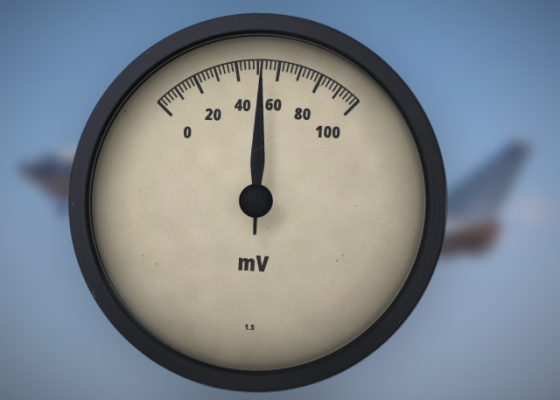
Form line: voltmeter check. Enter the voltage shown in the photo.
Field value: 52 mV
